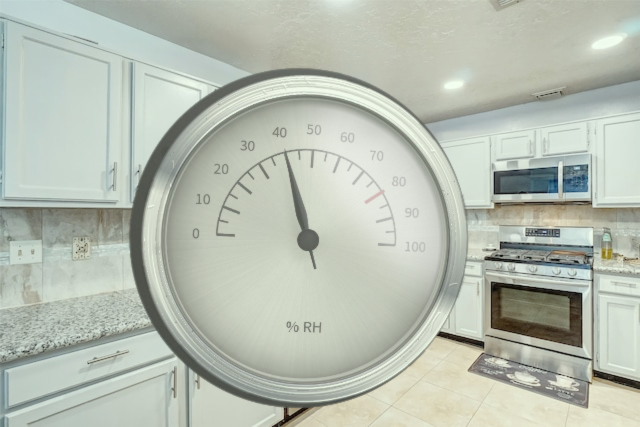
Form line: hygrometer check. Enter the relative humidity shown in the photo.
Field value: 40 %
